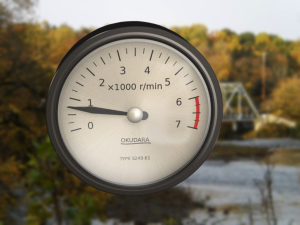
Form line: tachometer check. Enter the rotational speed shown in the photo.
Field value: 750 rpm
